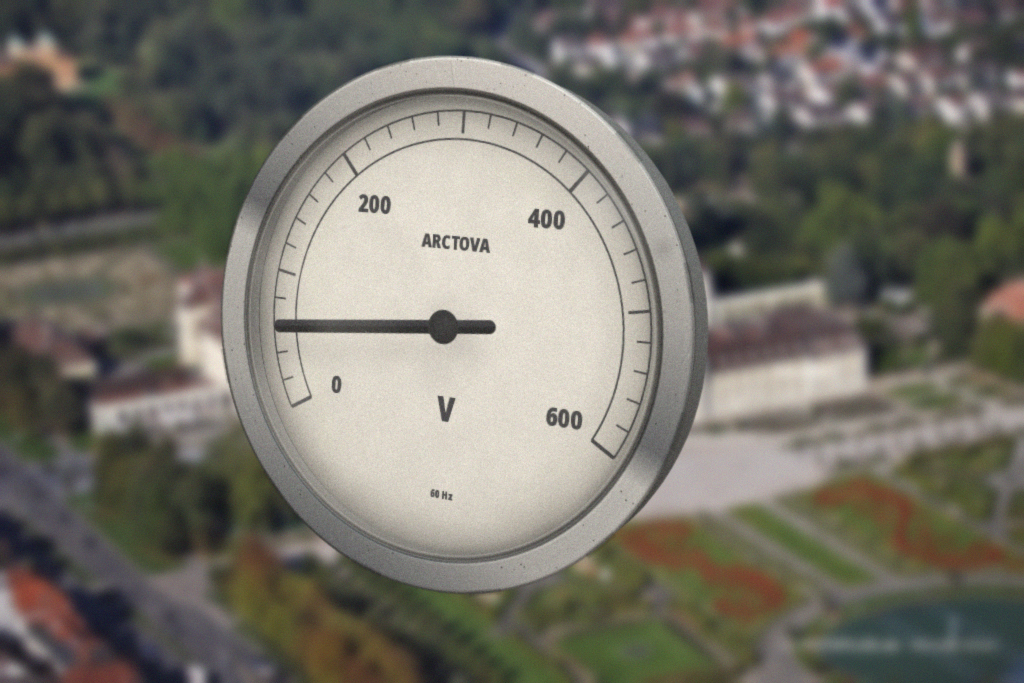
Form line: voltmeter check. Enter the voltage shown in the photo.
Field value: 60 V
